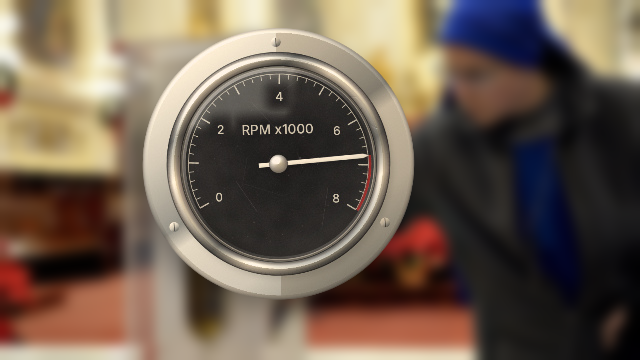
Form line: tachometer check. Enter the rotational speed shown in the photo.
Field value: 6800 rpm
